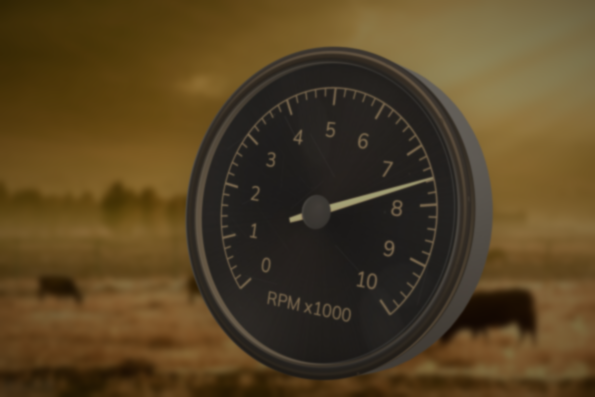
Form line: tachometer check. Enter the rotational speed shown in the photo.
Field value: 7600 rpm
